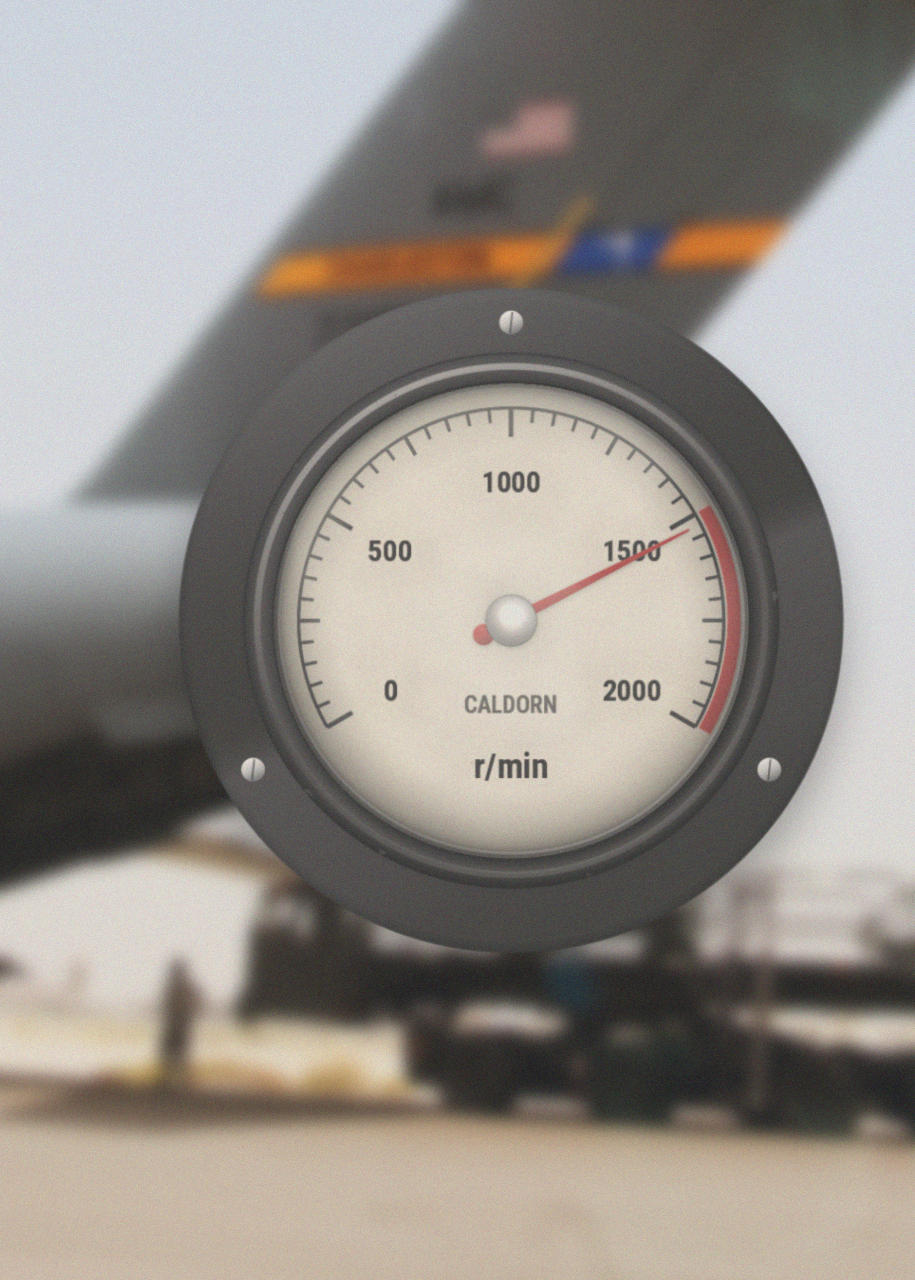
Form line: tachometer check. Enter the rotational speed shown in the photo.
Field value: 1525 rpm
